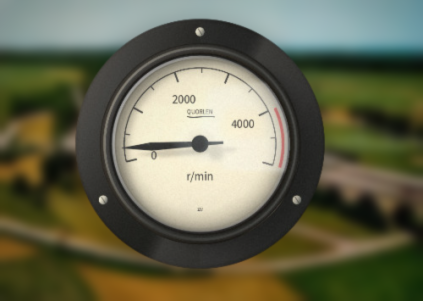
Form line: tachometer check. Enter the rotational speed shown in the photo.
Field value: 250 rpm
